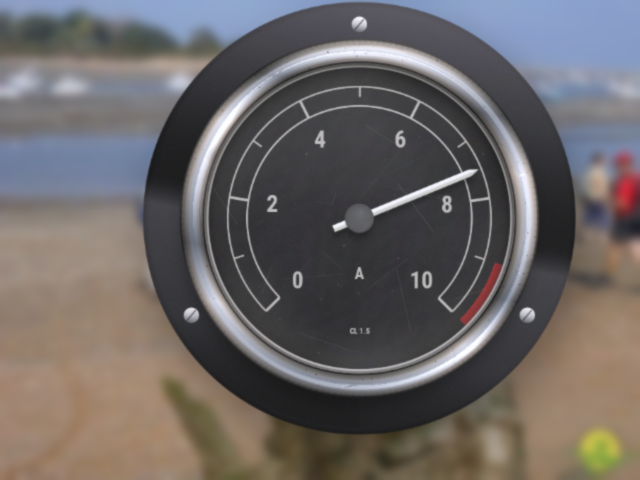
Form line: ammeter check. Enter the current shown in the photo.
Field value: 7.5 A
